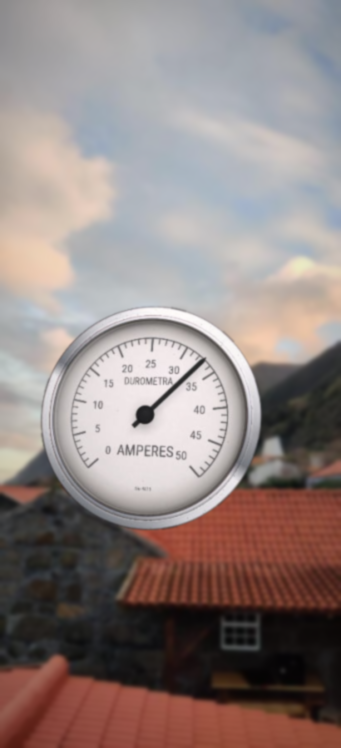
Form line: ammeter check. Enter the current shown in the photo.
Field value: 33 A
